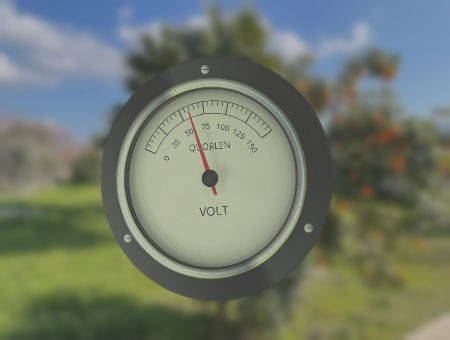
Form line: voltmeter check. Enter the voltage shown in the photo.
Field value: 60 V
